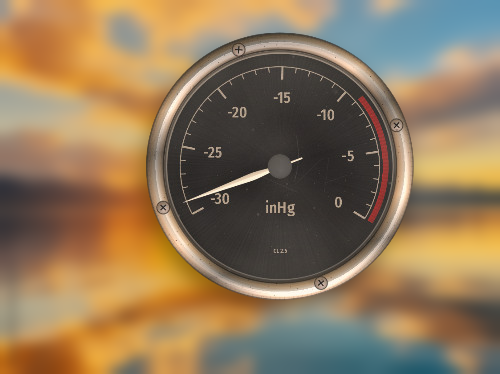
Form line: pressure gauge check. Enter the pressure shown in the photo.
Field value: -29 inHg
